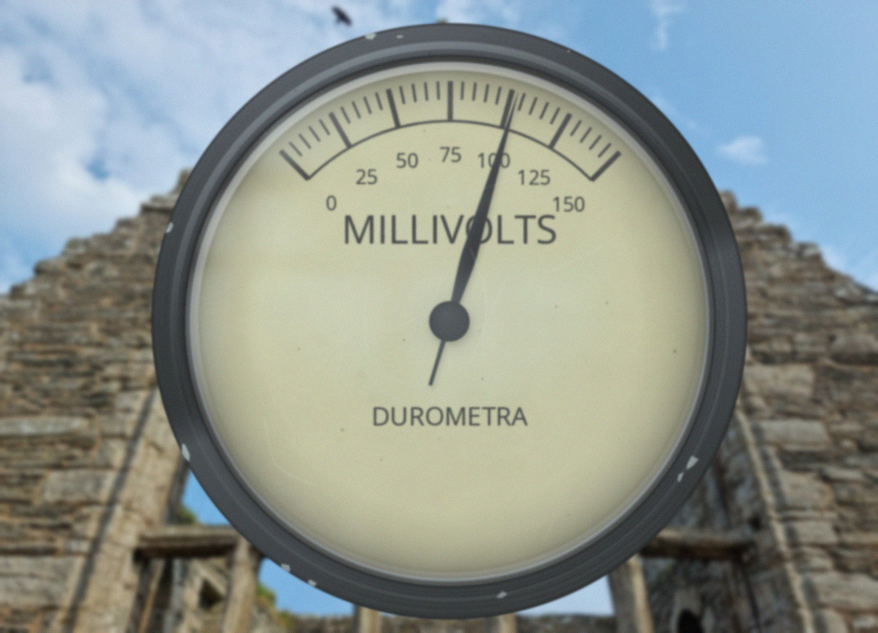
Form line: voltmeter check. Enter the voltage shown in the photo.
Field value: 102.5 mV
